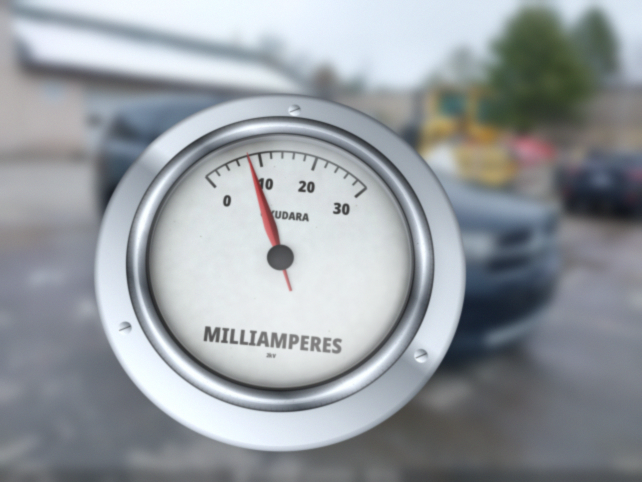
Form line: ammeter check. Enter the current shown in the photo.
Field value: 8 mA
